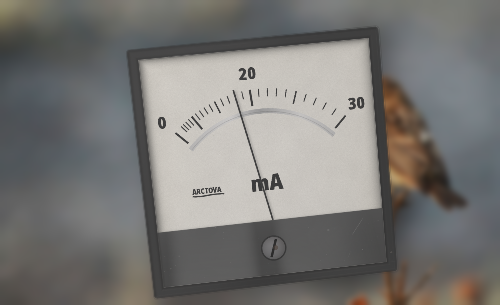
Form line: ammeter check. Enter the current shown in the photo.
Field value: 18 mA
